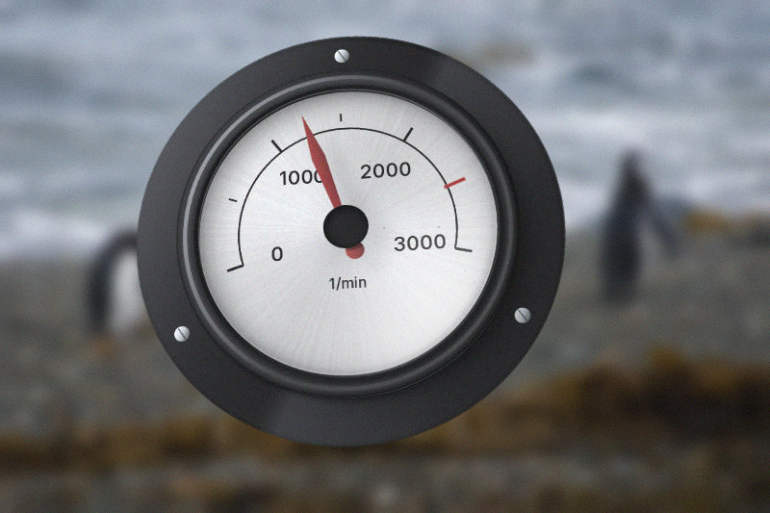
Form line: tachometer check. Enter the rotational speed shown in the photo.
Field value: 1250 rpm
